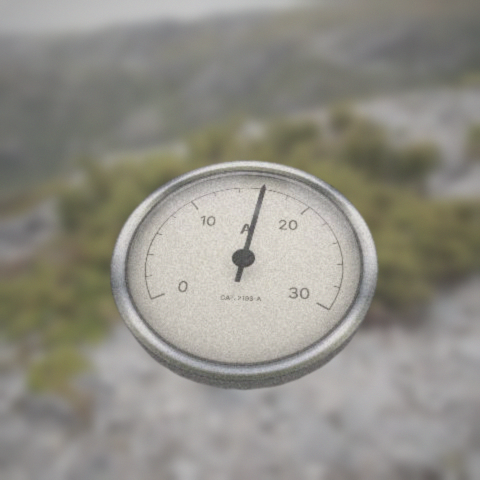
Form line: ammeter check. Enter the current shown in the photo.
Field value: 16 A
